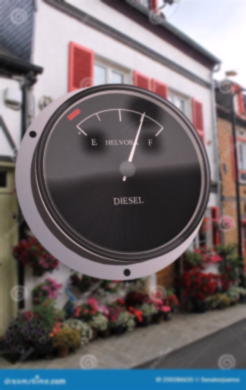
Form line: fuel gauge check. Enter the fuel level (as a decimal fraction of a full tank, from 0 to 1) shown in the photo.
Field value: 0.75
